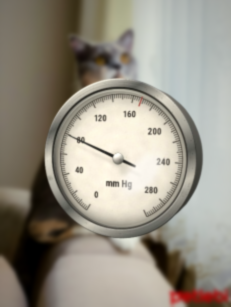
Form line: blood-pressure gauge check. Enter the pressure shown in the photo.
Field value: 80 mmHg
